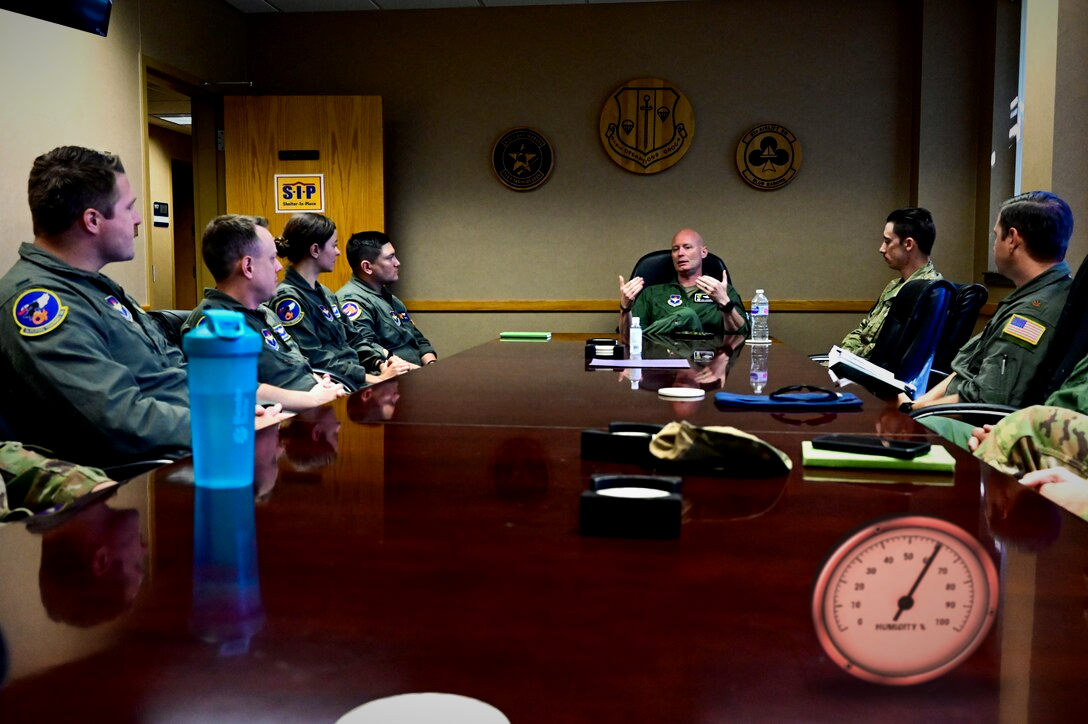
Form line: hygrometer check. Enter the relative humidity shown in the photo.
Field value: 60 %
